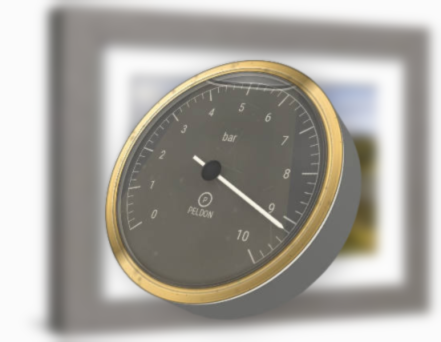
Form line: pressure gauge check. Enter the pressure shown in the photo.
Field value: 9.2 bar
